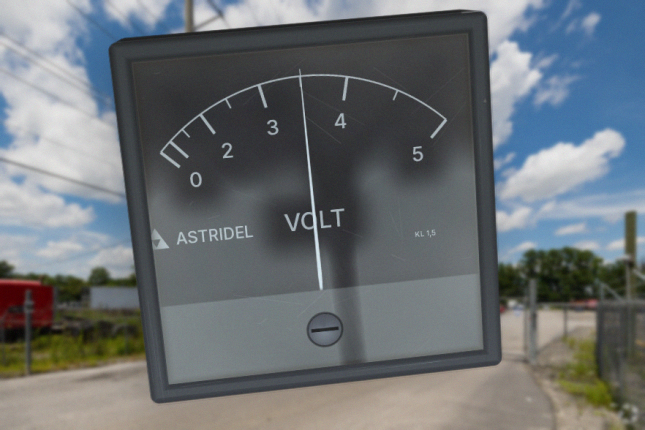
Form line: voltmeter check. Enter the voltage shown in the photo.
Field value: 3.5 V
